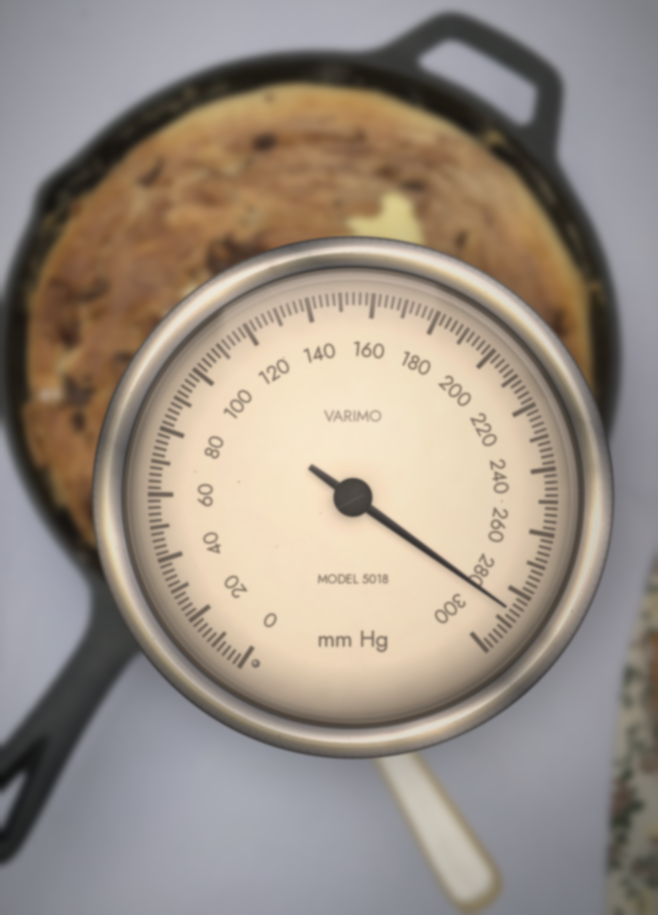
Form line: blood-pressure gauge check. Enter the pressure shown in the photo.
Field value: 286 mmHg
